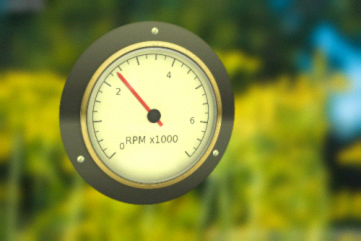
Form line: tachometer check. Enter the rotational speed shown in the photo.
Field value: 2375 rpm
